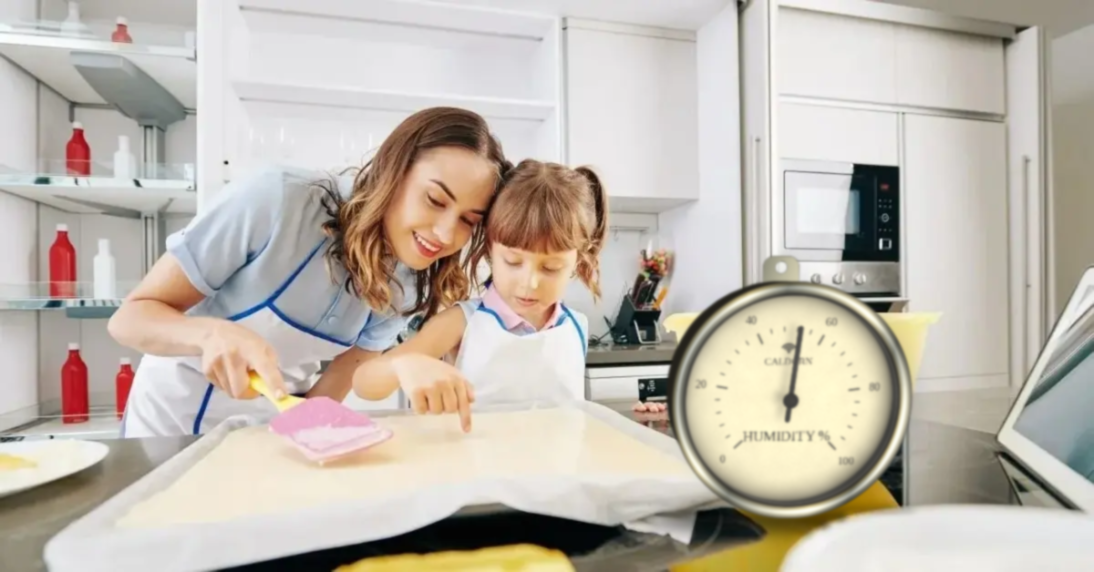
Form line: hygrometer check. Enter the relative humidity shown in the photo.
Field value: 52 %
